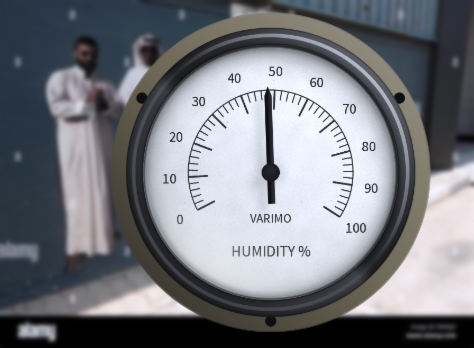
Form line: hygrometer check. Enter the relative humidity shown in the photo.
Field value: 48 %
